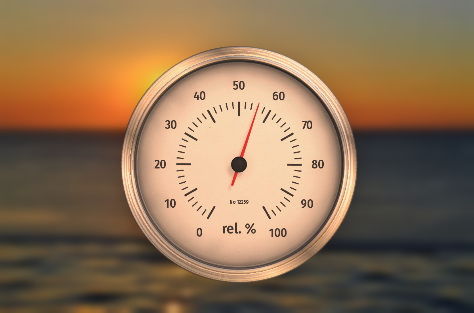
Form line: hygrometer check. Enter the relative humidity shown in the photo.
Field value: 56 %
